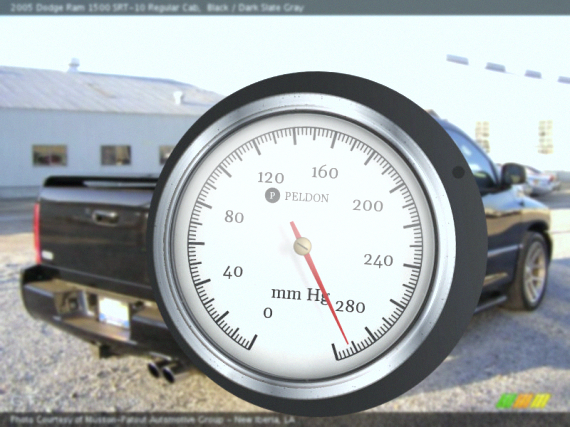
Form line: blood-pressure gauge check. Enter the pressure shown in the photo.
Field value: 292 mmHg
